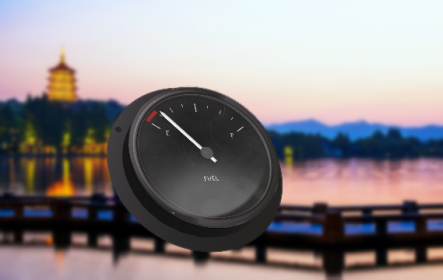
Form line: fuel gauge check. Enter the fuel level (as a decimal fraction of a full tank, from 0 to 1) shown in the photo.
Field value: 0.125
